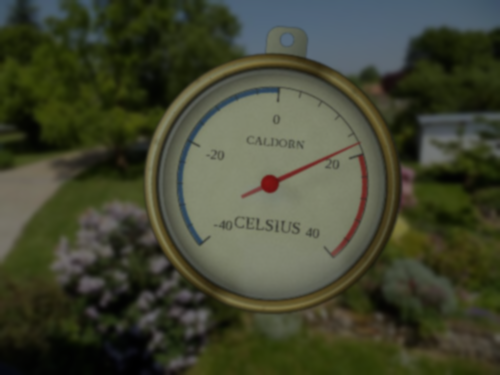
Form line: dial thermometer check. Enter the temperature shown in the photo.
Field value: 18 °C
